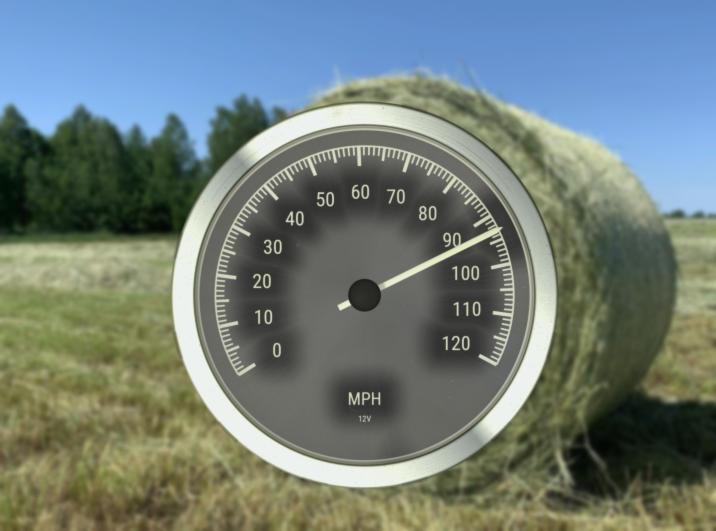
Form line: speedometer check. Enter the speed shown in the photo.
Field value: 93 mph
